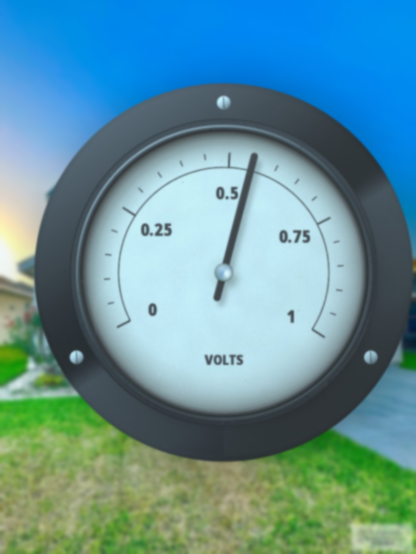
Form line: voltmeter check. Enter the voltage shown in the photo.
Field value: 0.55 V
